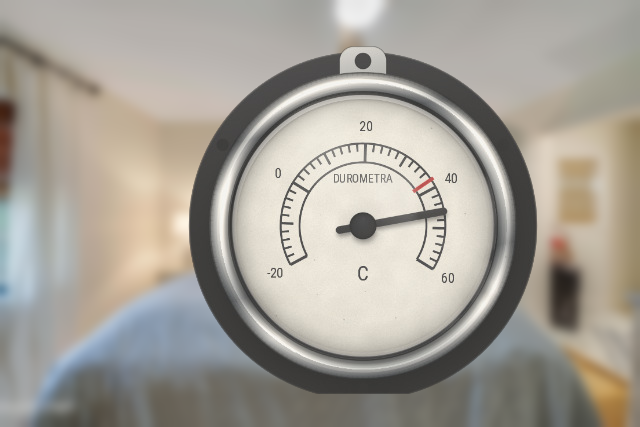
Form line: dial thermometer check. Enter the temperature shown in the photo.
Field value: 46 °C
